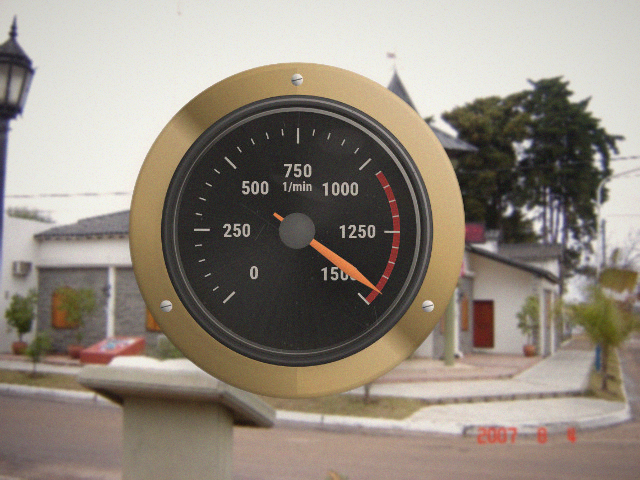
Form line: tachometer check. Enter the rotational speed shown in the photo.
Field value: 1450 rpm
